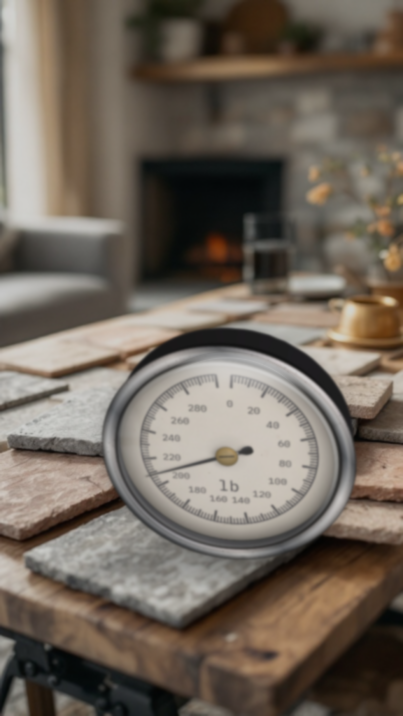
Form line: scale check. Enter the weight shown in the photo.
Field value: 210 lb
